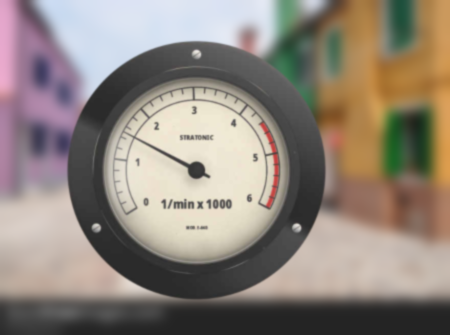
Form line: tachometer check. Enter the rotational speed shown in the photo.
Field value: 1500 rpm
